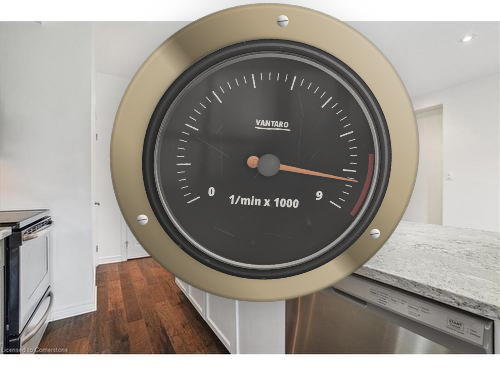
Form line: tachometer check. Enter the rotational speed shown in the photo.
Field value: 8200 rpm
